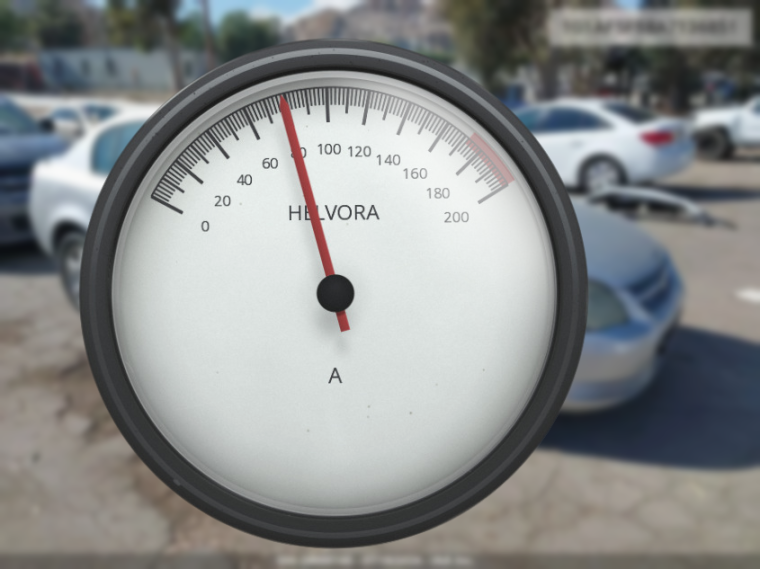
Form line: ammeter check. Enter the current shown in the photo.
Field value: 78 A
